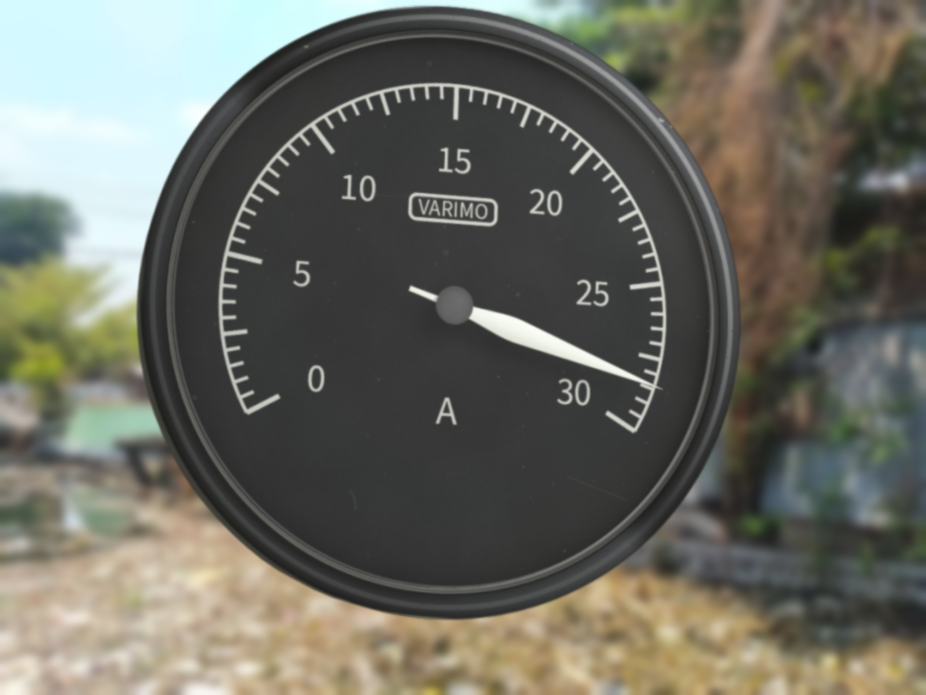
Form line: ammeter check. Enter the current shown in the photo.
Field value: 28.5 A
